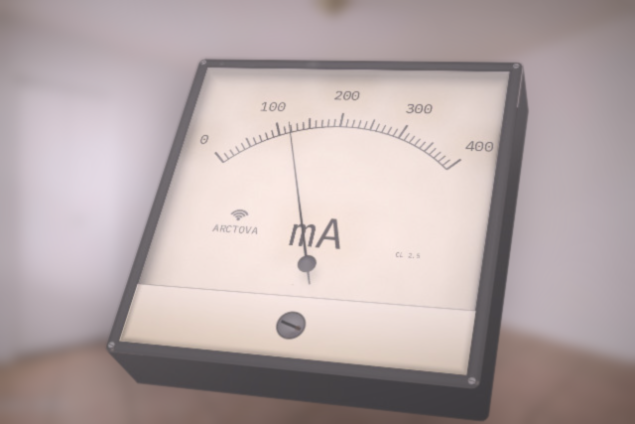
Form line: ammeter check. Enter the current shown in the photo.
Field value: 120 mA
